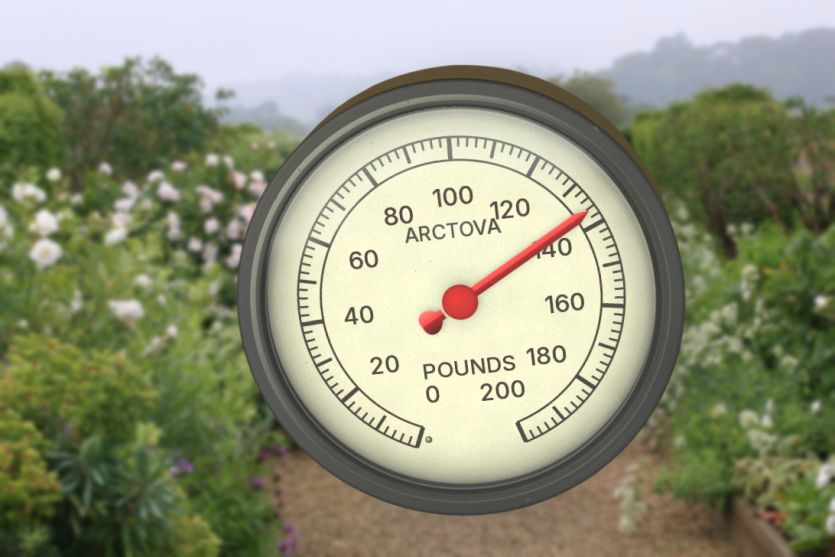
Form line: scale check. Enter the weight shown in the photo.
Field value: 136 lb
